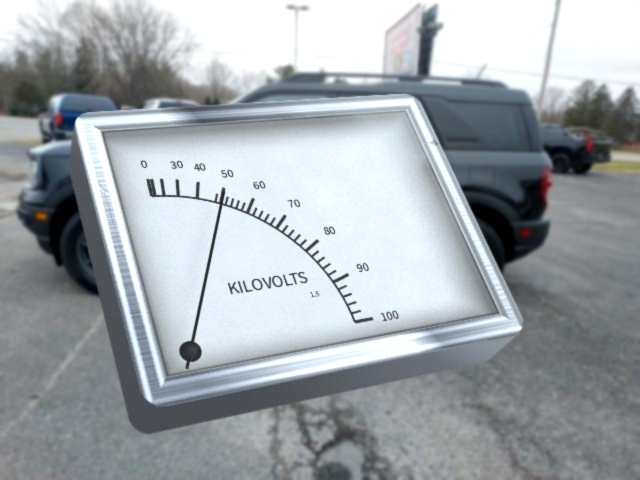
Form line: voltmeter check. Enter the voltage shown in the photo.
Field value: 50 kV
